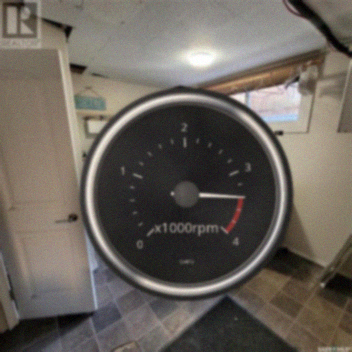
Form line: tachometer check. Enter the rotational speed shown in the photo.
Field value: 3400 rpm
